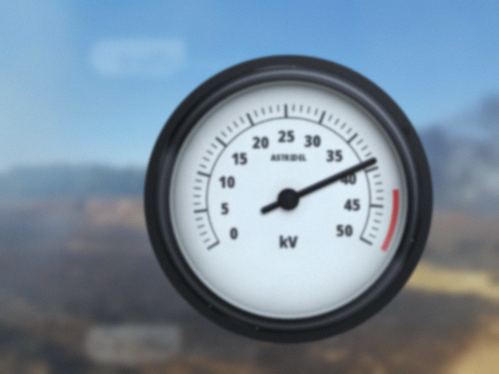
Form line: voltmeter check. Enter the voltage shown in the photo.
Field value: 39 kV
